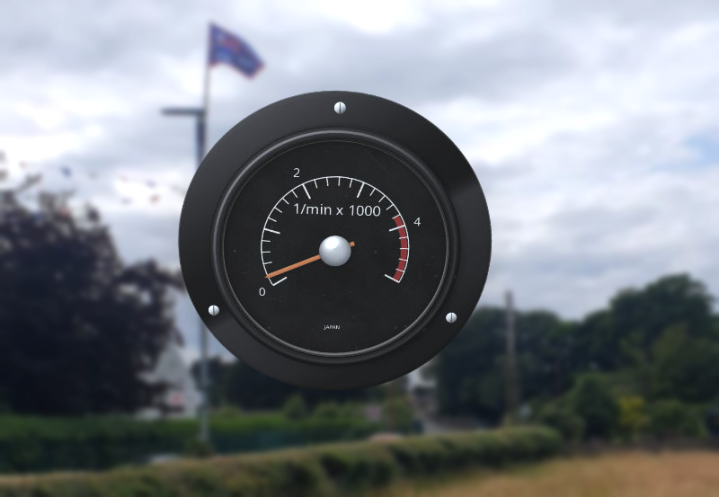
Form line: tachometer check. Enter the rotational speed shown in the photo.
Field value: 200 rpm
